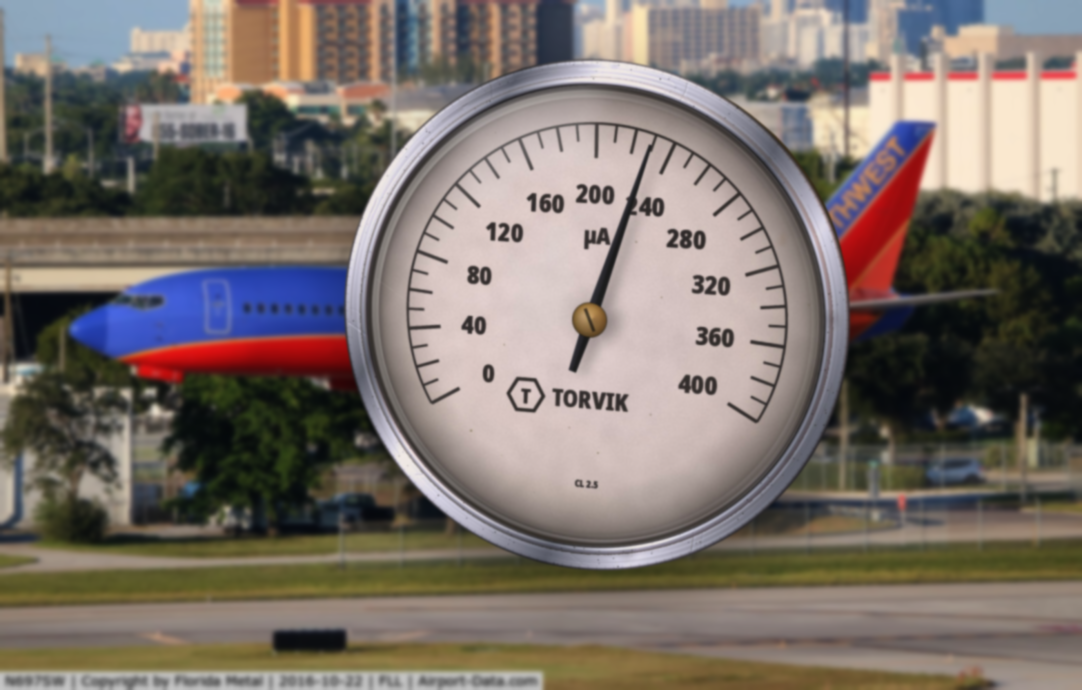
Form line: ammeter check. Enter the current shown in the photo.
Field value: 230 µA
